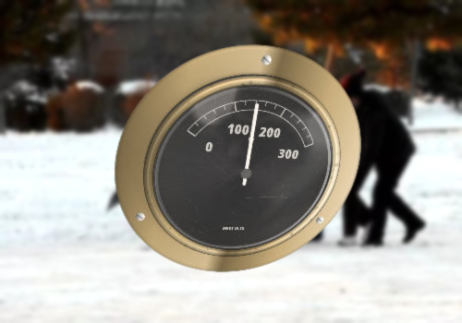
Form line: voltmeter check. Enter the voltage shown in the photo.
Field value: 140 V
